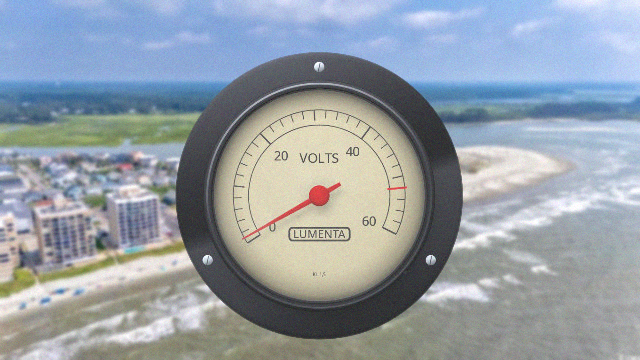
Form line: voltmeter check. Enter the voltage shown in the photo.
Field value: 1 V
